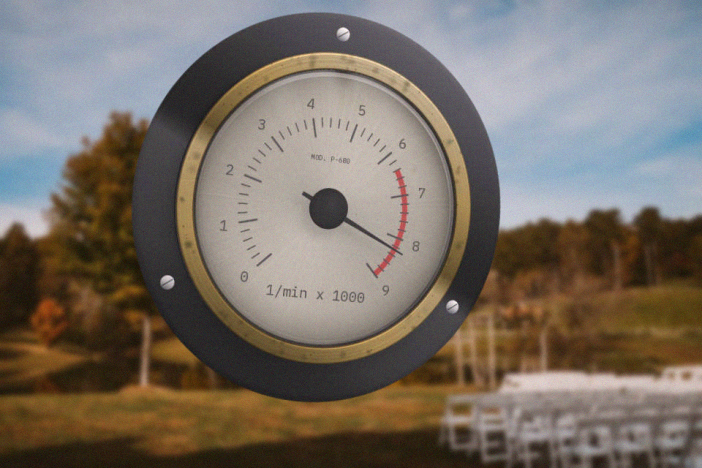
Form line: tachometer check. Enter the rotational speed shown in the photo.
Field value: 8300 rpm
